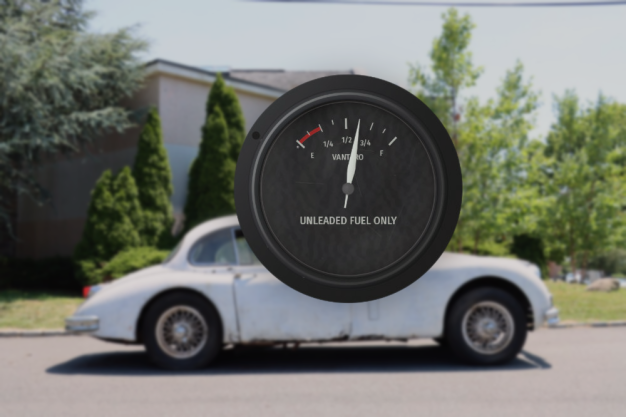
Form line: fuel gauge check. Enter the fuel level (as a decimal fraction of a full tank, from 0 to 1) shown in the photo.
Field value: 0.625
